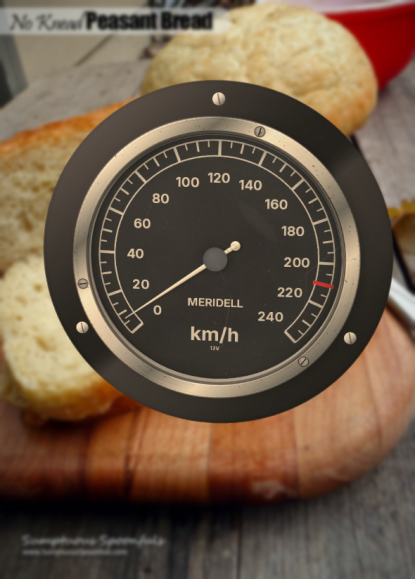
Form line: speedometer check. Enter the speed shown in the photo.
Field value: 7.5 km/h
